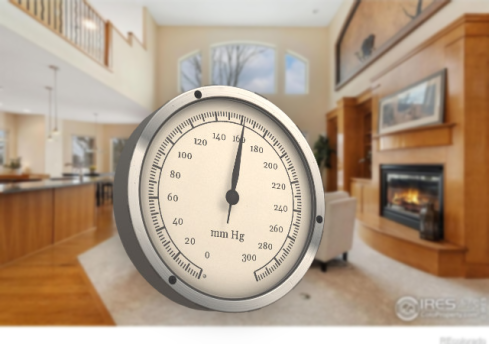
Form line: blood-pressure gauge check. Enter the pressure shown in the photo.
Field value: 160 mmHg
